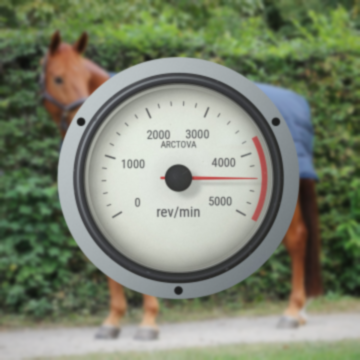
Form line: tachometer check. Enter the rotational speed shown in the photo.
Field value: 4400 rpm
